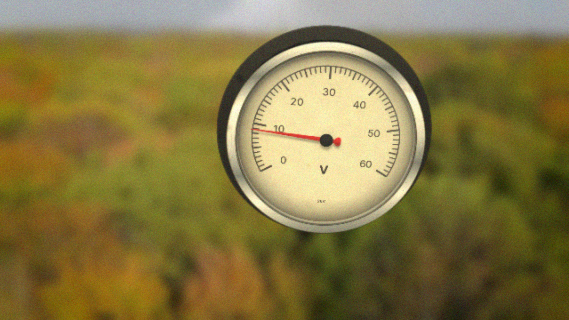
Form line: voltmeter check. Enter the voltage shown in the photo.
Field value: 9 V
